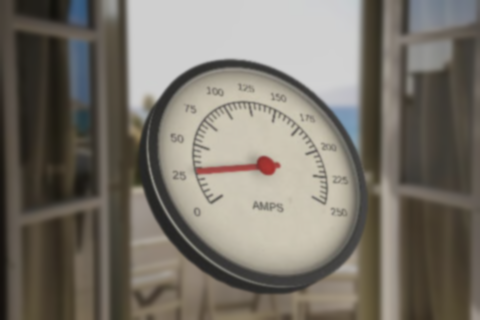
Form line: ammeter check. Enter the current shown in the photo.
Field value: 25 A
